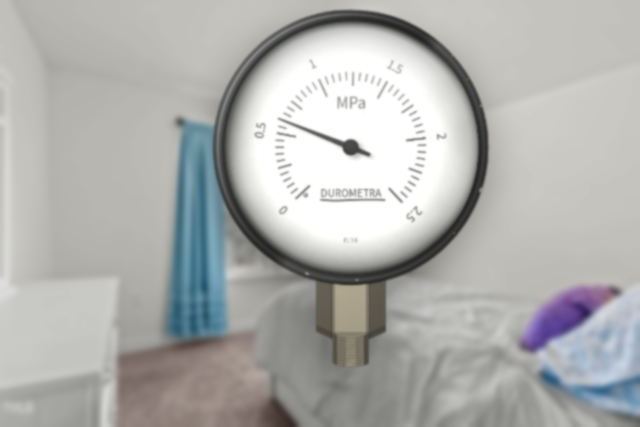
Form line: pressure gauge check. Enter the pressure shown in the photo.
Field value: 0.6 MPa
